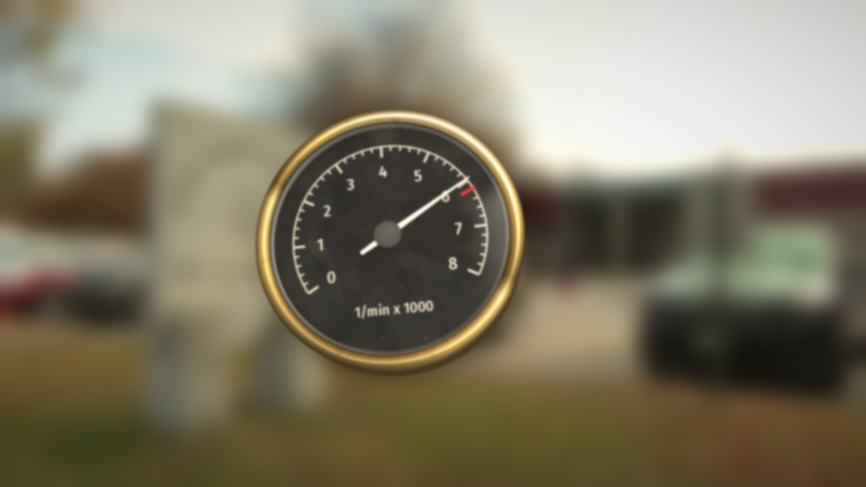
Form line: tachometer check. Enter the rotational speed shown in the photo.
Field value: 6000 rpm
